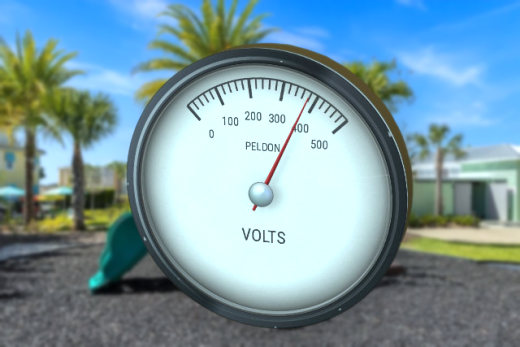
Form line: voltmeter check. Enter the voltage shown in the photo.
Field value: 380 V
